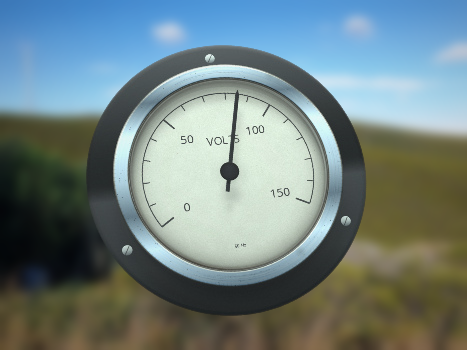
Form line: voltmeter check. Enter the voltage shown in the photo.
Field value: 85 V
